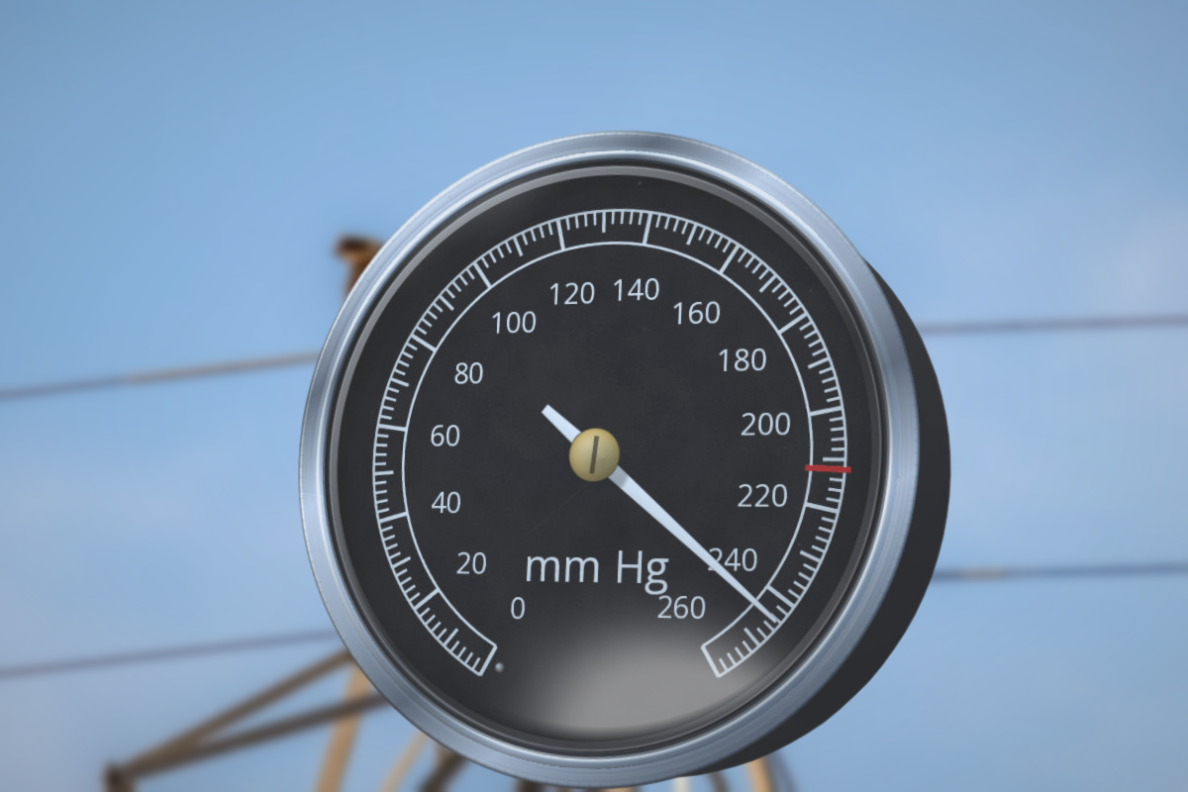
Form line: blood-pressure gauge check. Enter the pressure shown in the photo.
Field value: 244 mmHg
